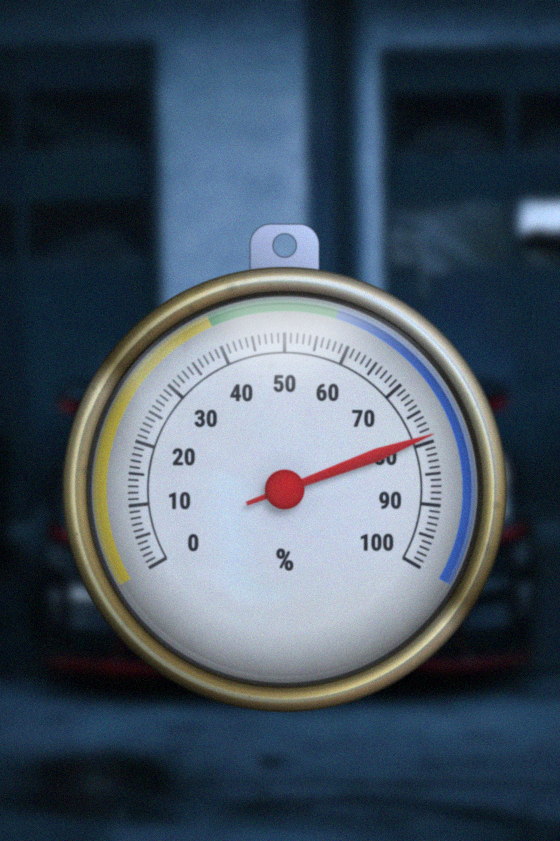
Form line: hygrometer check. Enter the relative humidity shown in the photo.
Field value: 79 %
